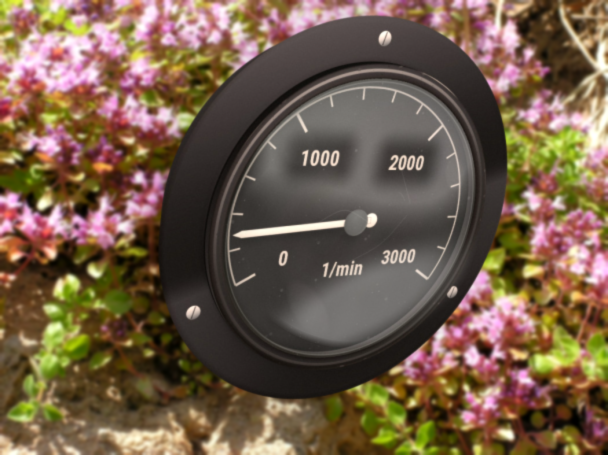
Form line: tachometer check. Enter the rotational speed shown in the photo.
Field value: 300 rpm
